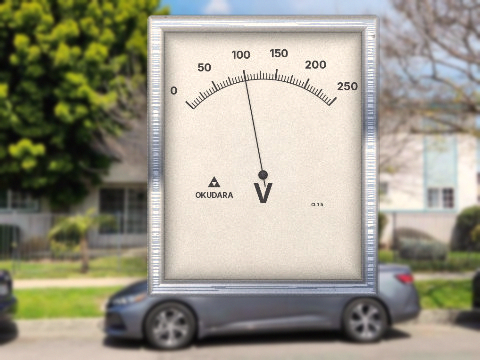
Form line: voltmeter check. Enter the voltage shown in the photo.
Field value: 100 V
